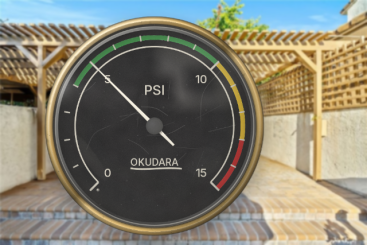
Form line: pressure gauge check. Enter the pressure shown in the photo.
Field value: 5 psi
